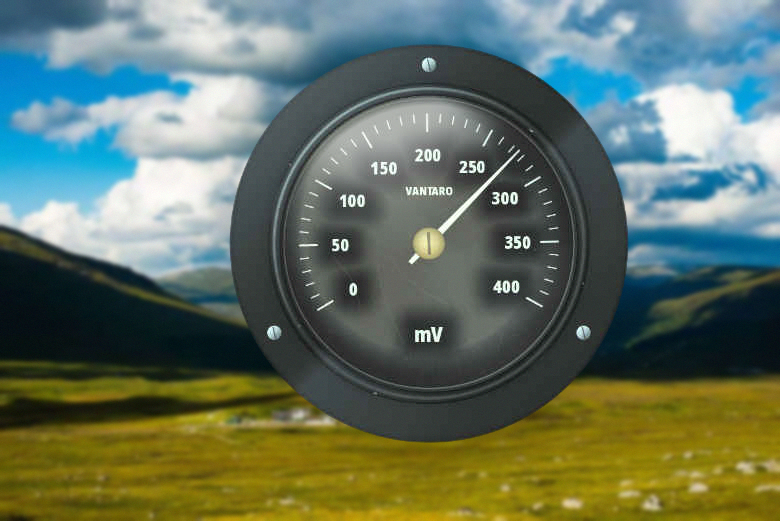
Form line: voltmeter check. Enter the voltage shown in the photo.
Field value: 275 mV
